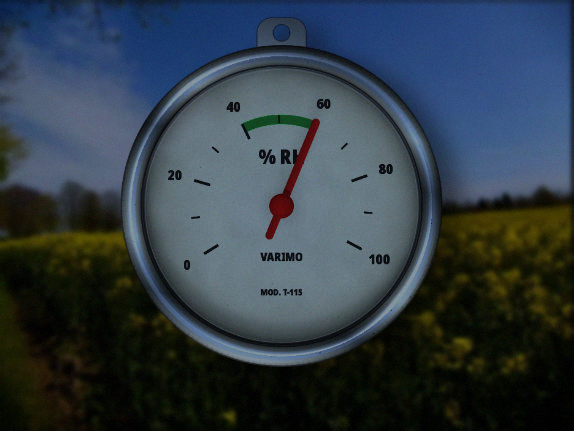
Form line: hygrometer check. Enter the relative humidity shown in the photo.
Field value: 60 %
